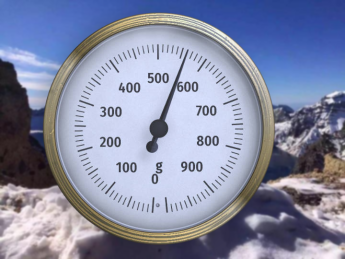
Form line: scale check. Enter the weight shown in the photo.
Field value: 560 g
